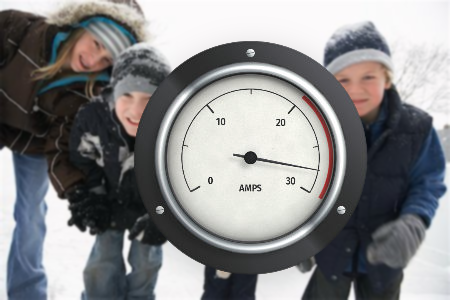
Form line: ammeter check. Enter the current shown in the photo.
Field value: 27.5 A
